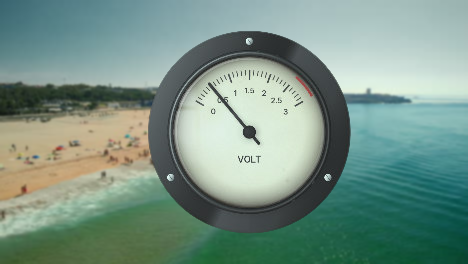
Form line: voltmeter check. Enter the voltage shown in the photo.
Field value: 0.5 V
